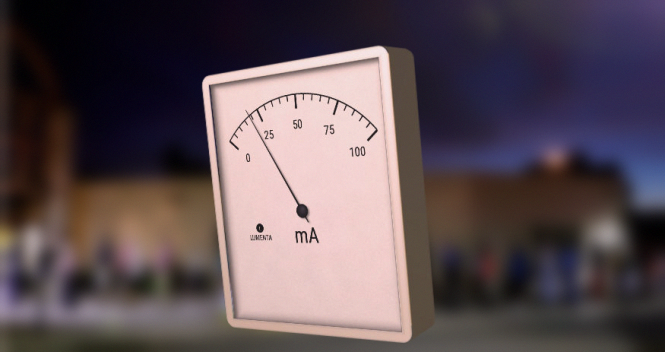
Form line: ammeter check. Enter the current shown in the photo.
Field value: 20 mA
